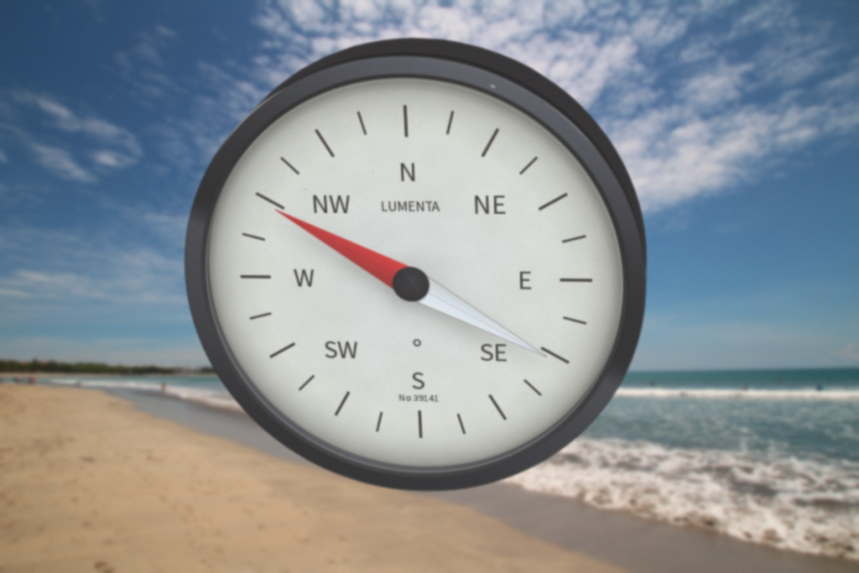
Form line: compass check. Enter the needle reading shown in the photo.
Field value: 300 °
